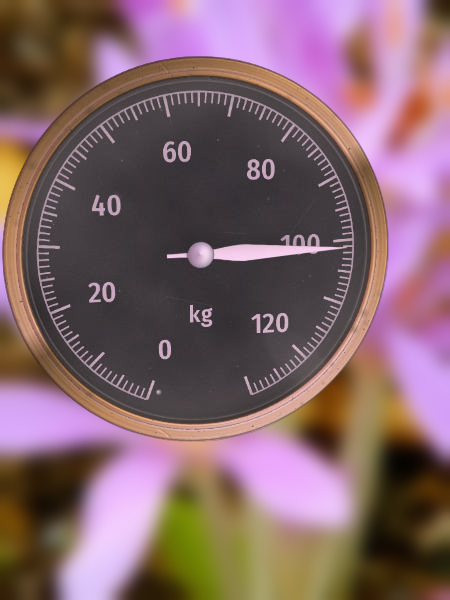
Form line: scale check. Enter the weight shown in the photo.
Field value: 101 kg
